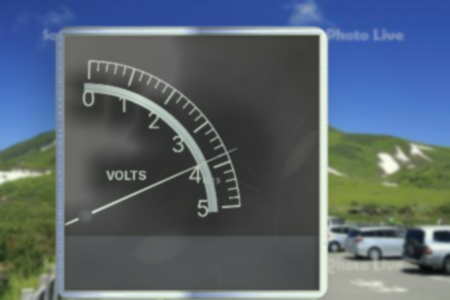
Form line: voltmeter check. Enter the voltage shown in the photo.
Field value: 3.8 V
